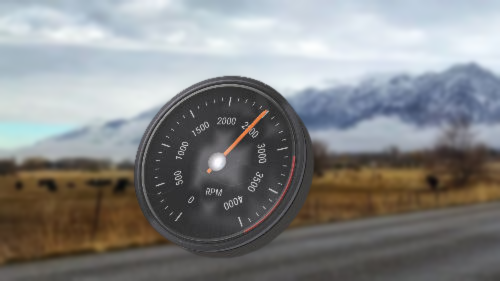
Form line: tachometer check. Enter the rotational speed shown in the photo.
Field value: 2500 rpm
